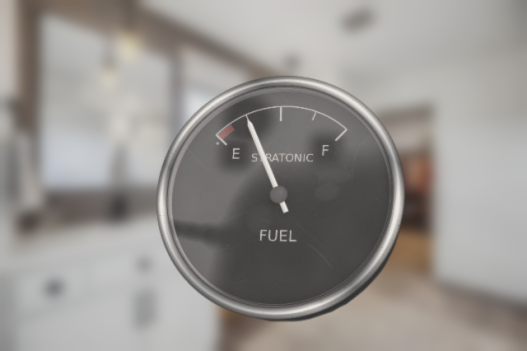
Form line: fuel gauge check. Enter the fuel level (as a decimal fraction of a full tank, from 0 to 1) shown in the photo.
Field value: 0.25
